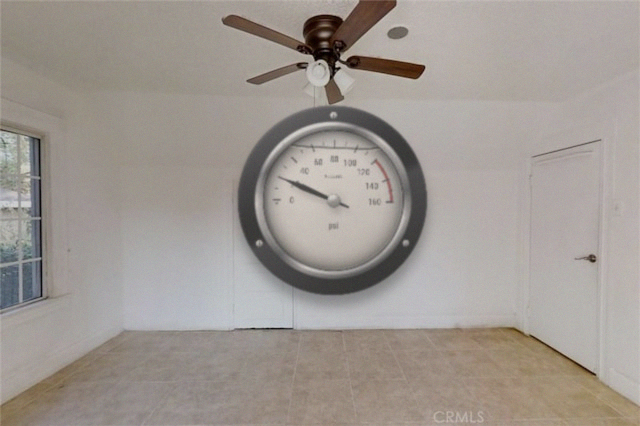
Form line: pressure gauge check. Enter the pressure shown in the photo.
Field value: 20 psi
